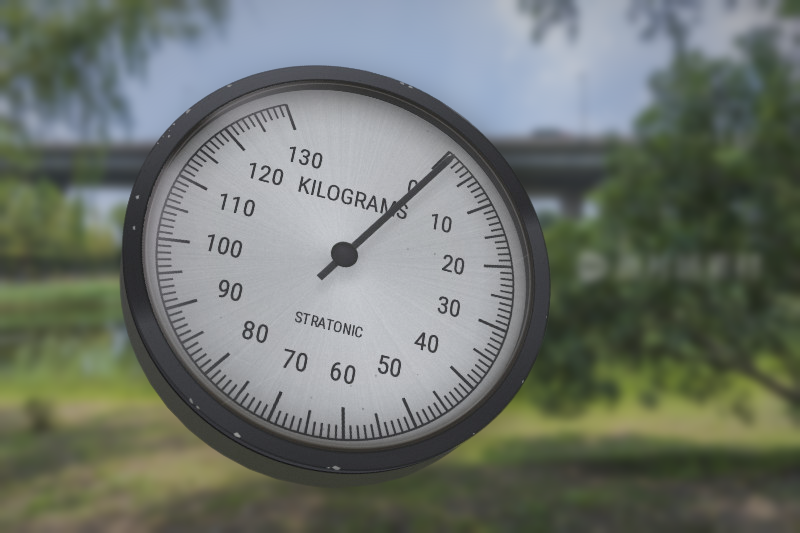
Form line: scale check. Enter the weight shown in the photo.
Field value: 1 kg
